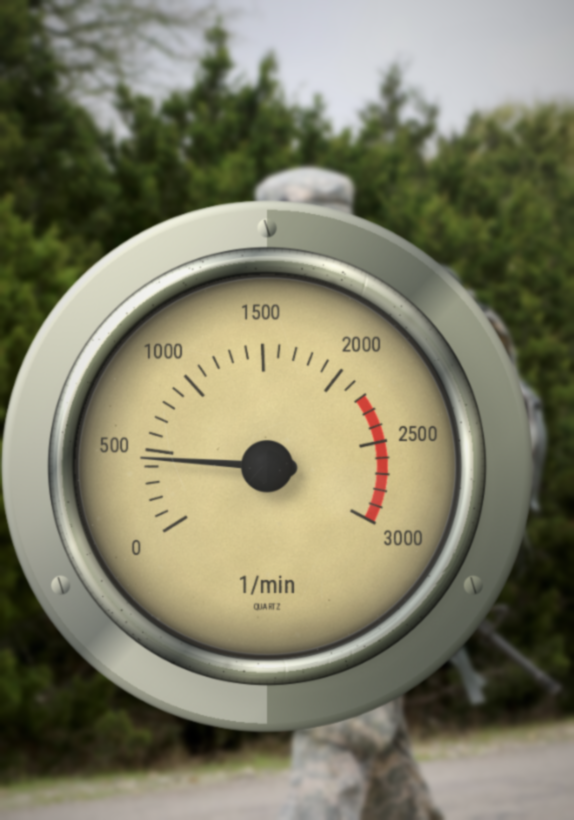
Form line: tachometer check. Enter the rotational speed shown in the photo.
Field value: 450 rpm
